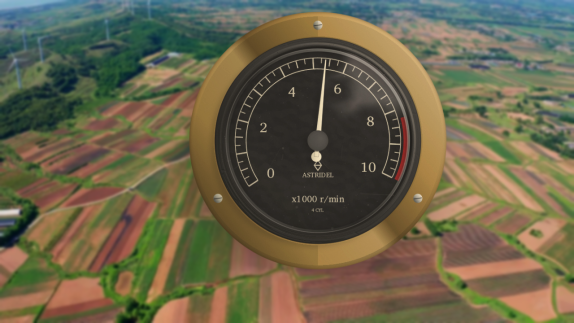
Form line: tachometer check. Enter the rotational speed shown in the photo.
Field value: 5375 rpm
